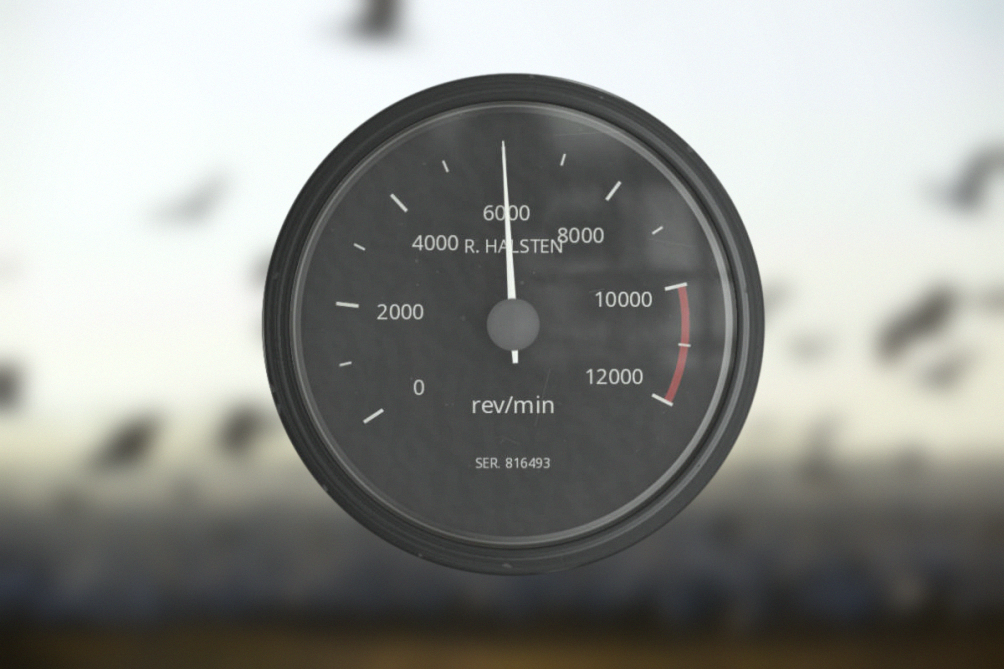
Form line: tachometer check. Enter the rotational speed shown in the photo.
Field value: 6000 rpm
